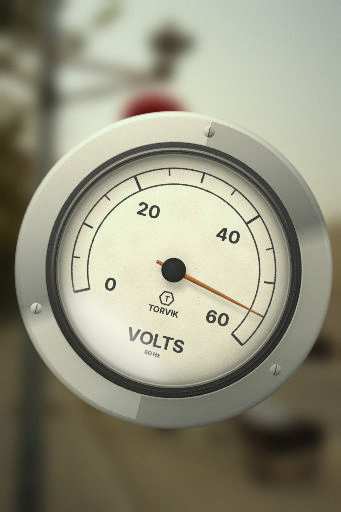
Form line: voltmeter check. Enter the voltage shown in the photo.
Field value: 55 V
